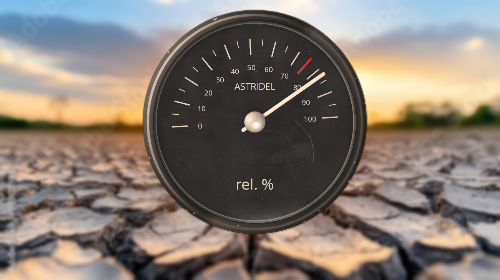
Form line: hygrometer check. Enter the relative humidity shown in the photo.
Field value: 82.5 %
